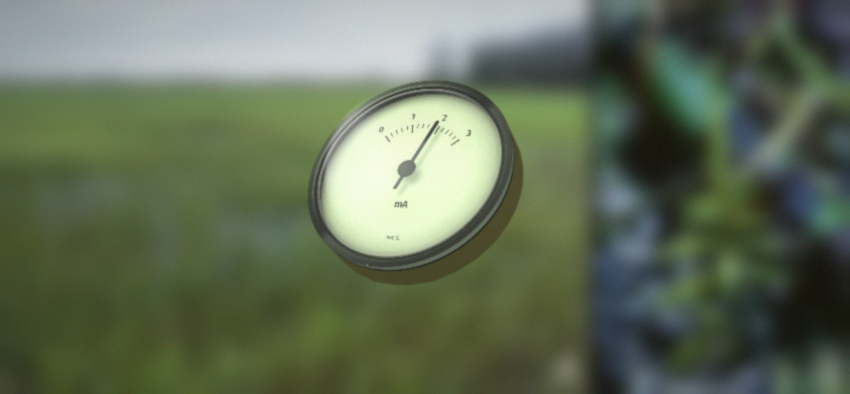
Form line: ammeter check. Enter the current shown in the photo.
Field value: 2 mA
